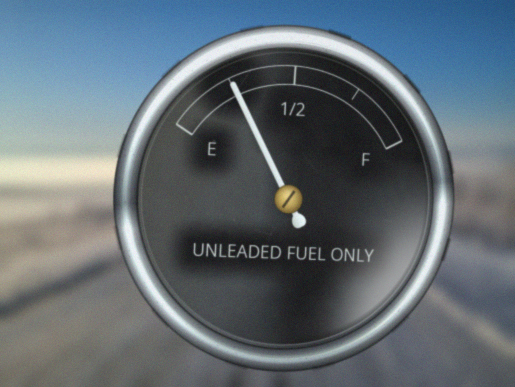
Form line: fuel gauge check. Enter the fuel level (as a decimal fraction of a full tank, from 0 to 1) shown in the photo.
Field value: 0.25
